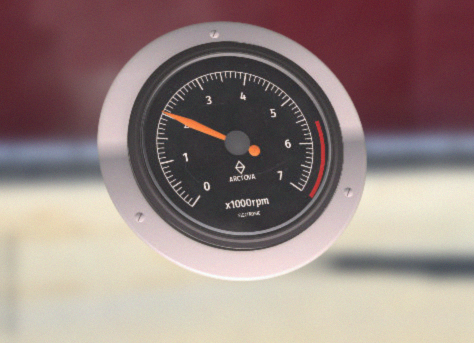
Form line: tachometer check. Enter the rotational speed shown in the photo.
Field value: 2000 rpm
